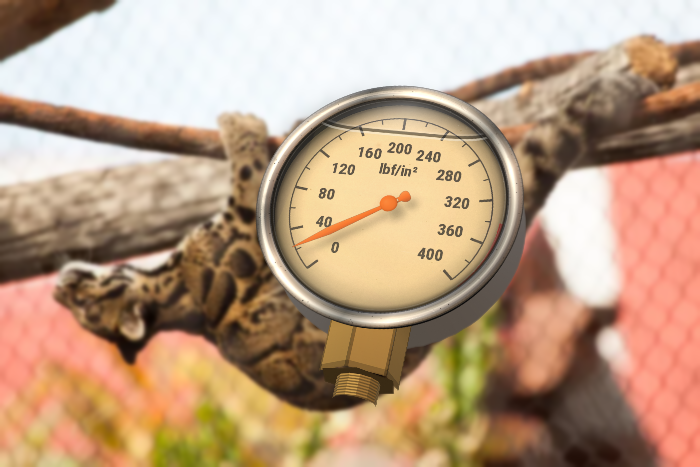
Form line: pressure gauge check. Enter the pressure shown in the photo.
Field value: 20 psi
